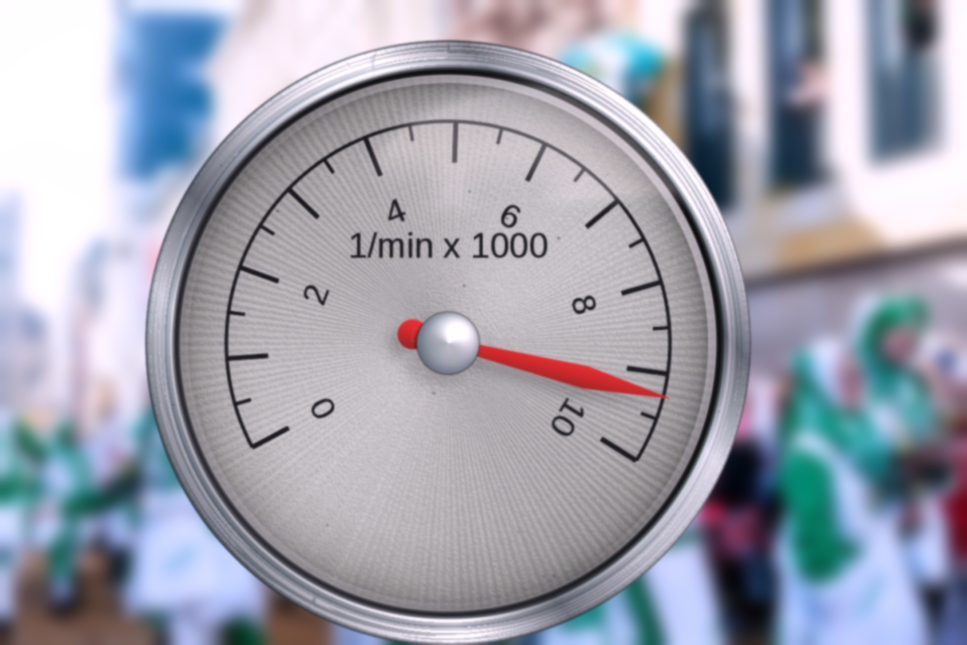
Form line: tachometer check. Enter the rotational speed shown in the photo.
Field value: 9250 rpm
